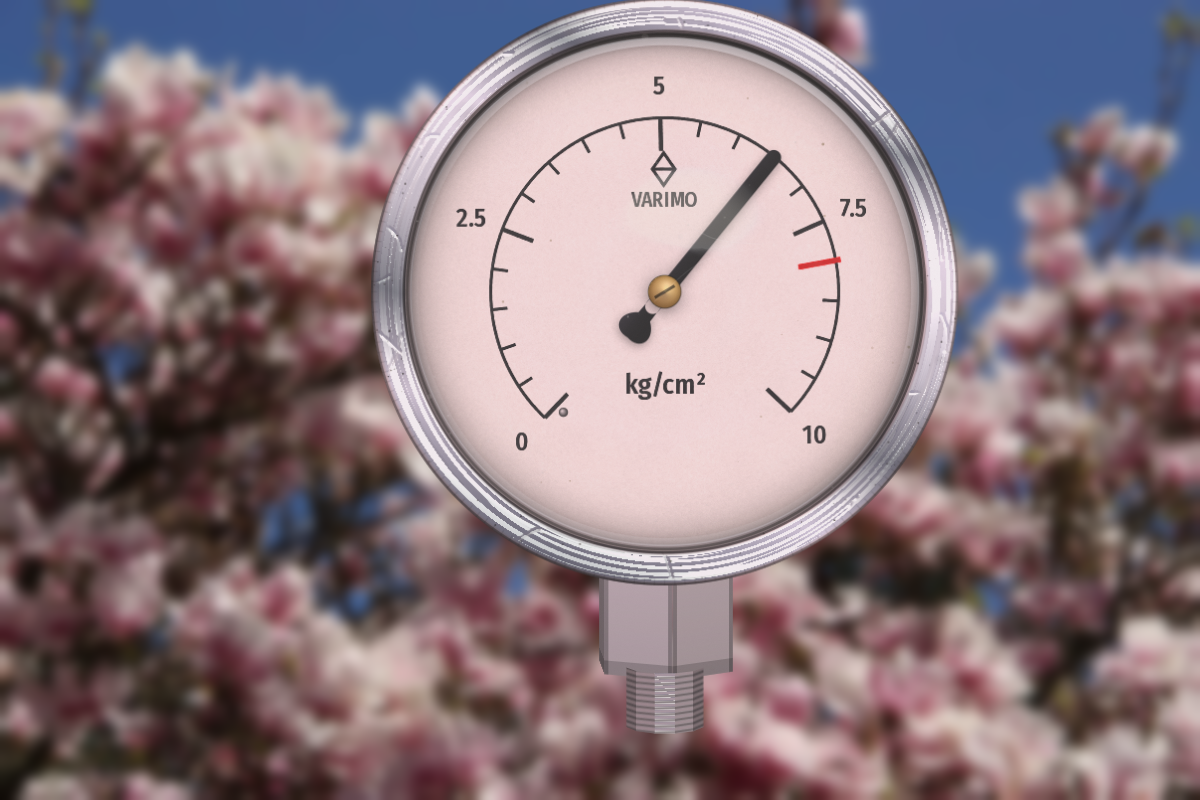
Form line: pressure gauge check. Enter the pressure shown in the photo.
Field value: 6.5 kg/cm²
